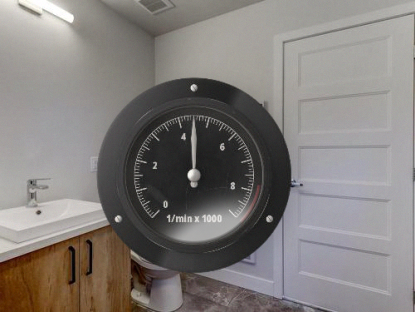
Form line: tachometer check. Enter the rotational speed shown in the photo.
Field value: 4500 rpm
